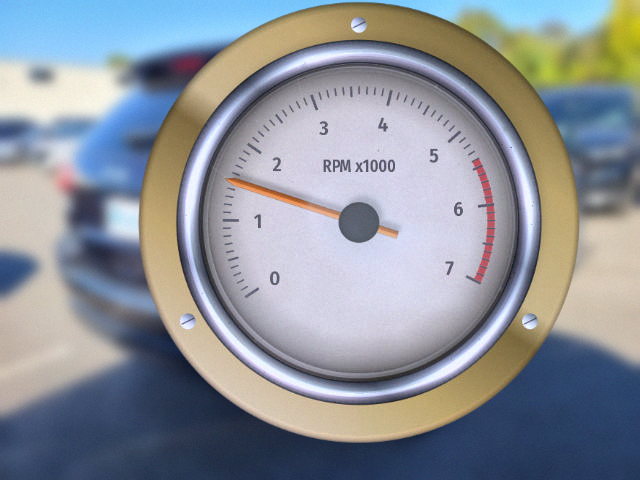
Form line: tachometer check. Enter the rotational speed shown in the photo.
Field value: 1500 rpm
